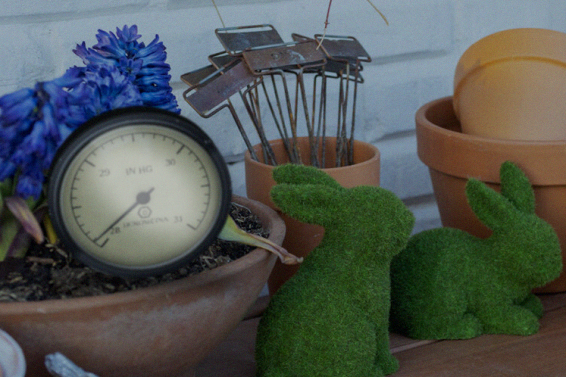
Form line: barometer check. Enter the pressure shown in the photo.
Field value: 28.1 inHg
